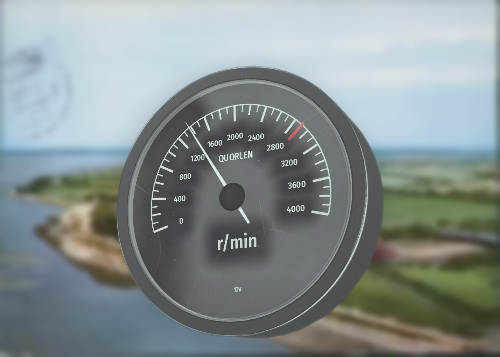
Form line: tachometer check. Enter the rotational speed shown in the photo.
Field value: 1400 rpm
